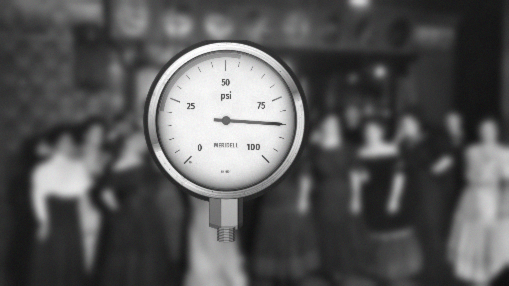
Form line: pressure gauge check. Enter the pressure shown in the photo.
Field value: 85 psi
